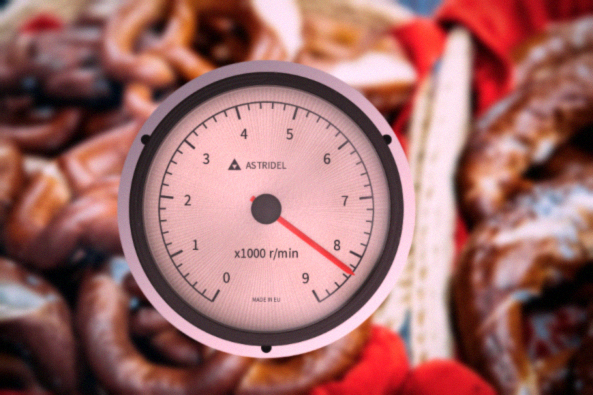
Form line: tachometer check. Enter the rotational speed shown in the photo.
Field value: 8300 rpm
